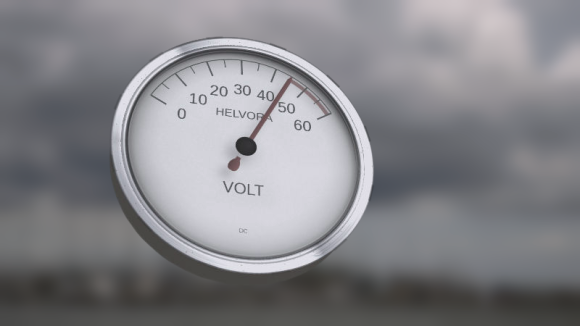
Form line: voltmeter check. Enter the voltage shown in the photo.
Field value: 45 V
